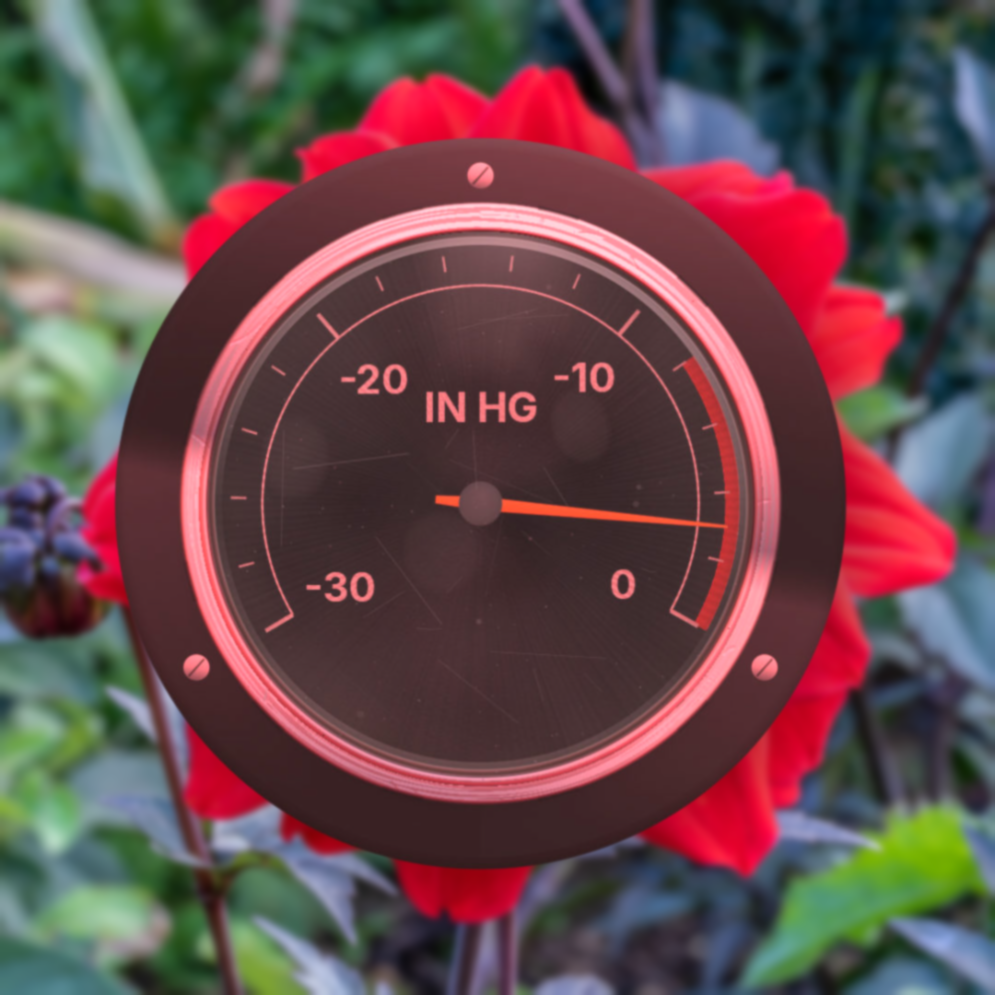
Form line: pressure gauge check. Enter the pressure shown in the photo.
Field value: -3 inHg
